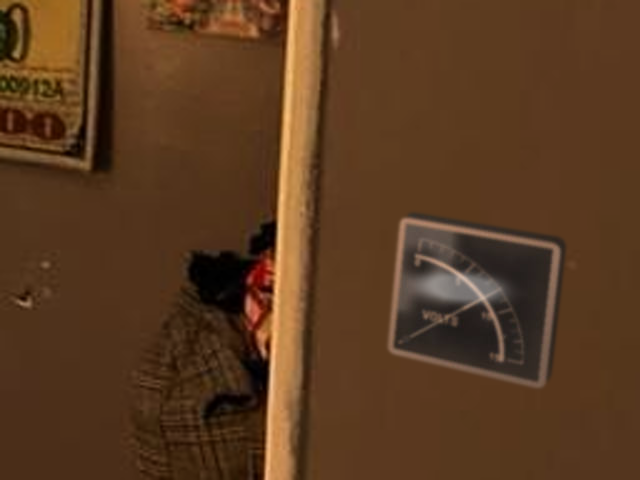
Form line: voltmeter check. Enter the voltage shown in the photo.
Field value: 8 V
